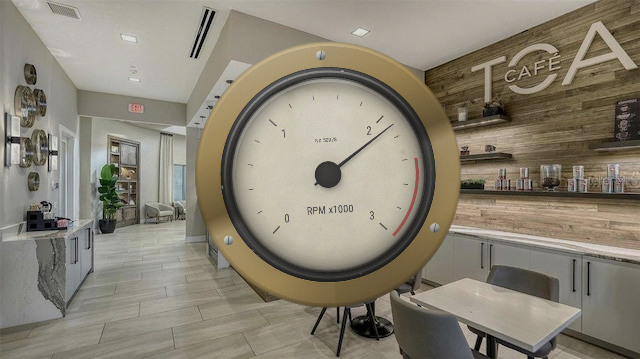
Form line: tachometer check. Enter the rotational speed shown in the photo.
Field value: 2100 rpm
